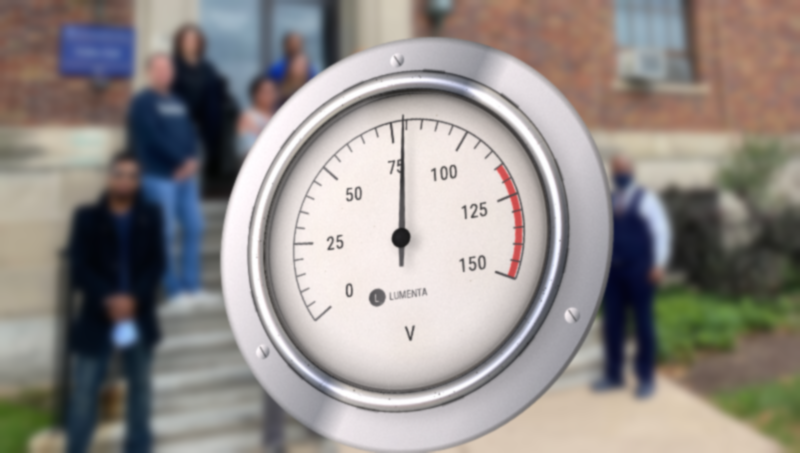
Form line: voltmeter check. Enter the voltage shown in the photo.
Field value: 80 V
